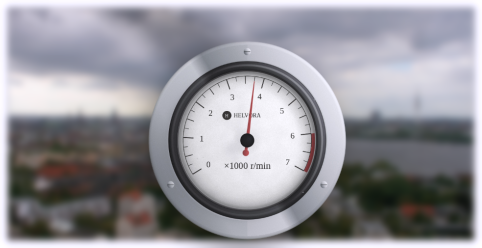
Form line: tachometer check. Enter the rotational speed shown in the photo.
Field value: 3750 rpm
